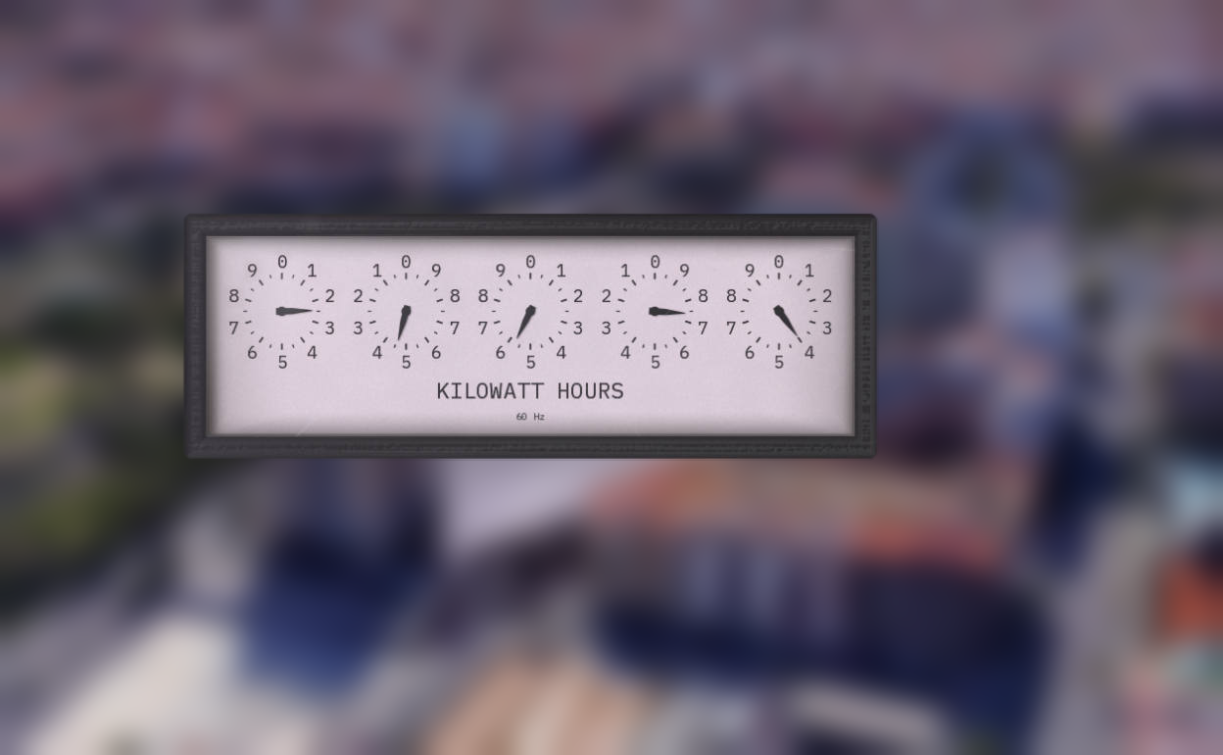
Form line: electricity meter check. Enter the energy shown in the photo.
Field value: 24574 kWh
